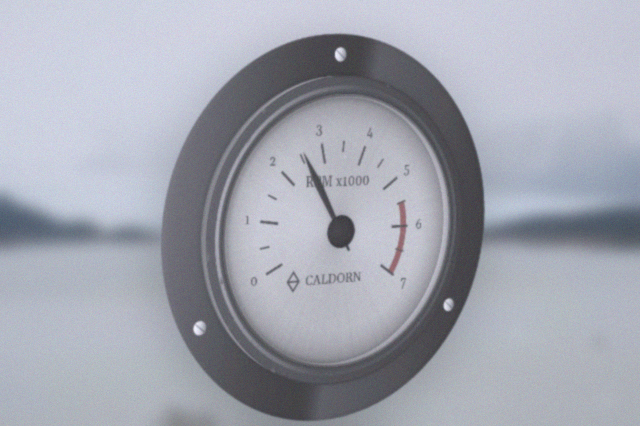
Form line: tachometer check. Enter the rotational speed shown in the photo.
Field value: 2500 rpm
